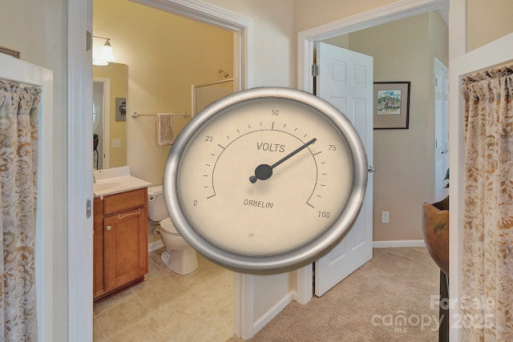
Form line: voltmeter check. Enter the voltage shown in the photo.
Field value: 70 V
